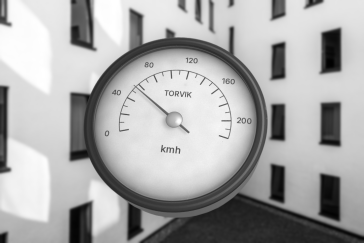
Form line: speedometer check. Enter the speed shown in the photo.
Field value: 55 km/h
